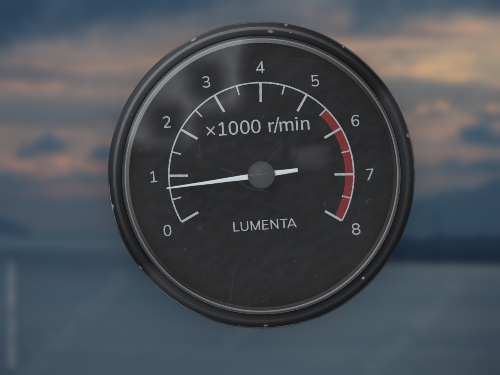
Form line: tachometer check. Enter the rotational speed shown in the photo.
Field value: 750 rpm
